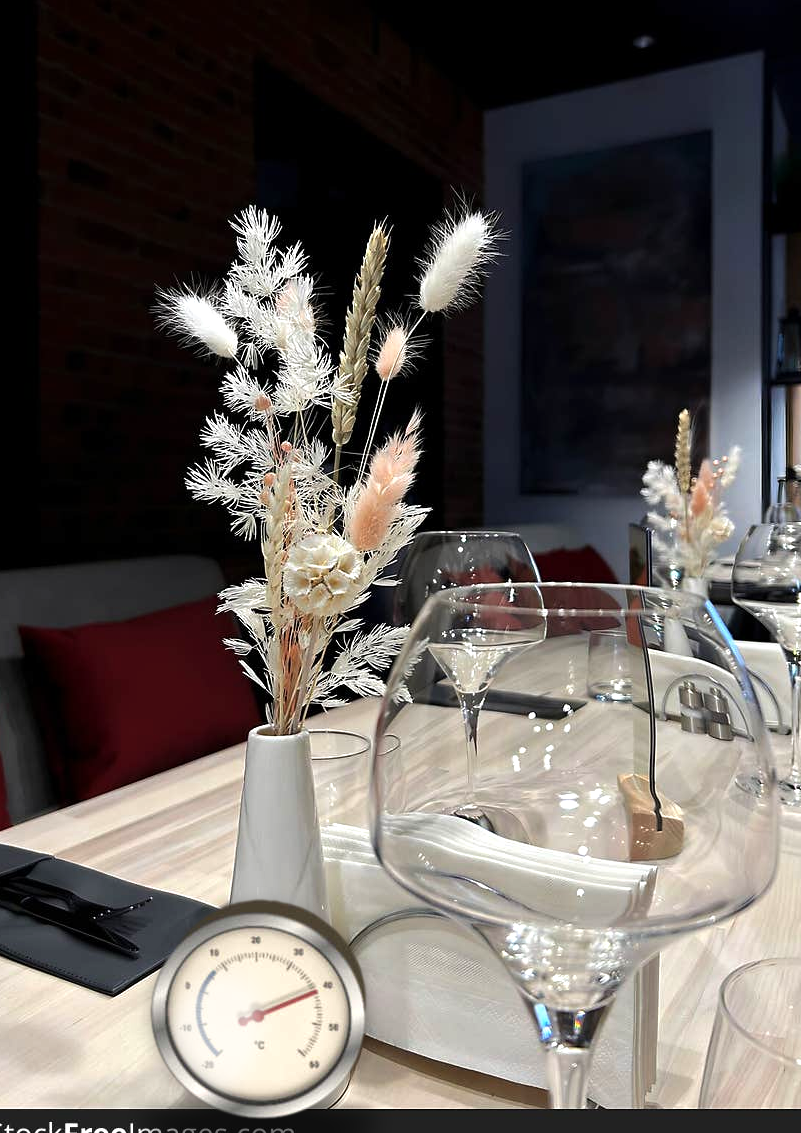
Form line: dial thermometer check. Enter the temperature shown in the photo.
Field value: 40 °C
